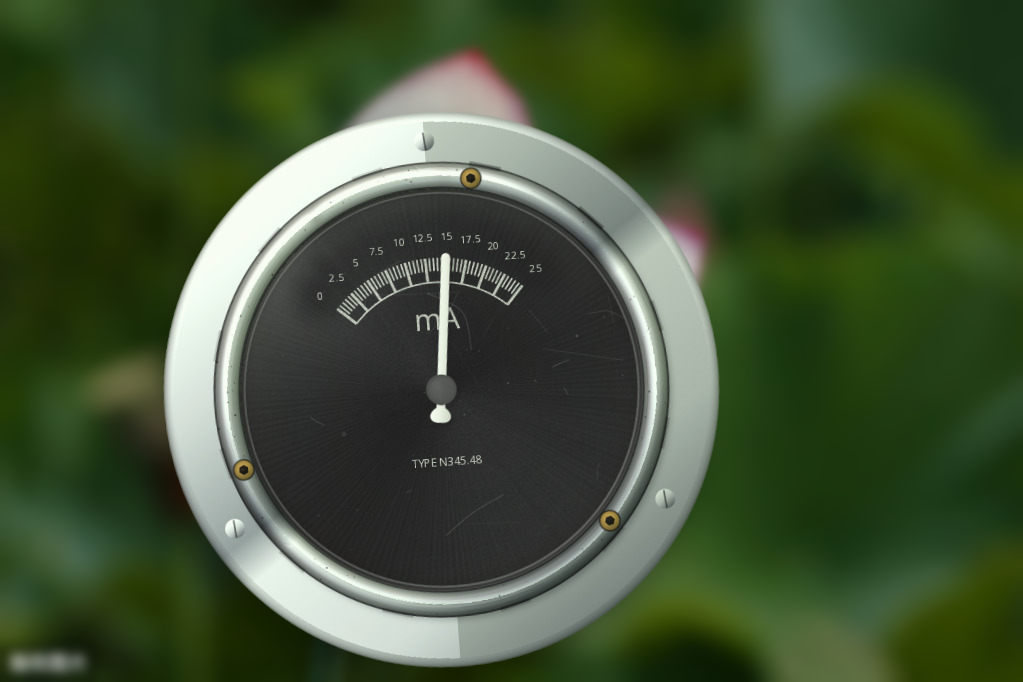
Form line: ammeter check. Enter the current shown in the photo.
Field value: 15 mA
